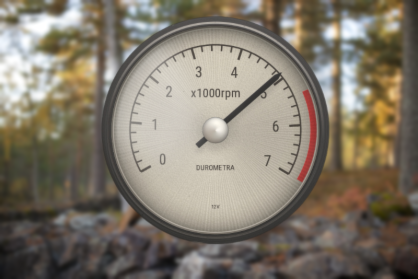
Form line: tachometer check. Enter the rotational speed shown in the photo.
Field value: 4900 rpm
